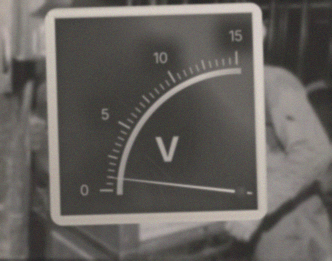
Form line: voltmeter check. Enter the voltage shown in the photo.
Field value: 1 V
